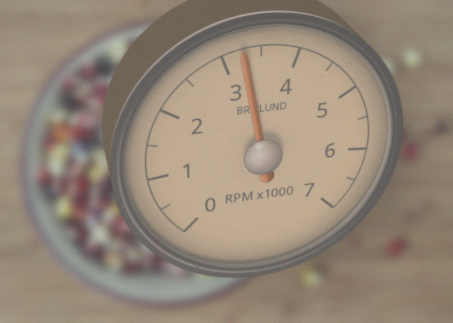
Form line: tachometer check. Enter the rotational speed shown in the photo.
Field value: 3250 rpm
